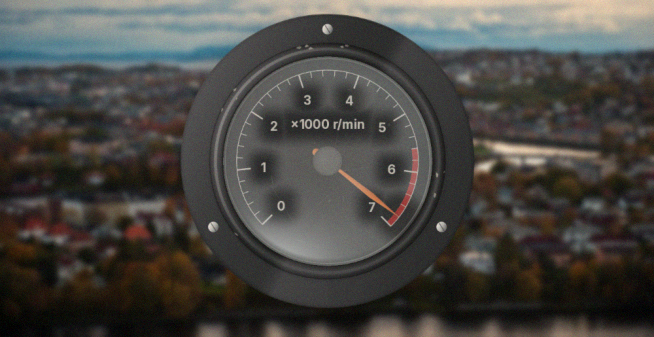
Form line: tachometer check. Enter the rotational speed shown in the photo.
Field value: 6800 rpm
